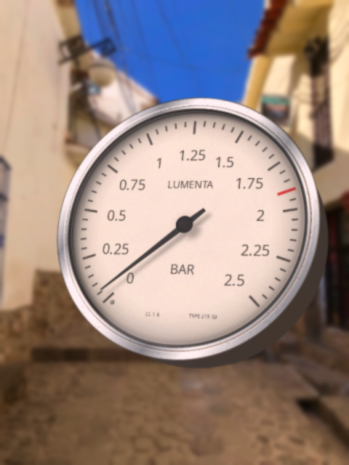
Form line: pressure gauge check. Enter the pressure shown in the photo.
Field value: 0.05 bar
